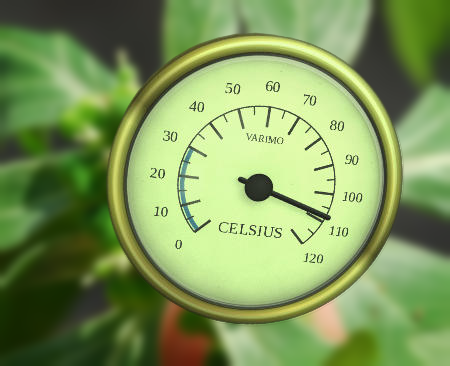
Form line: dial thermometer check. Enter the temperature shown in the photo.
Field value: 107.5 °C
